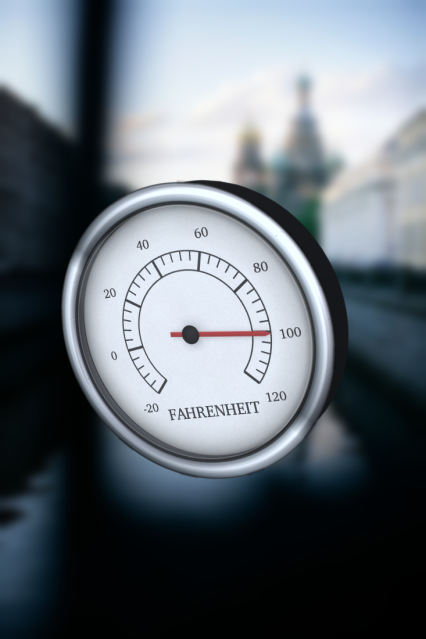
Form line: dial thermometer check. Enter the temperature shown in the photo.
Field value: 100 °F
